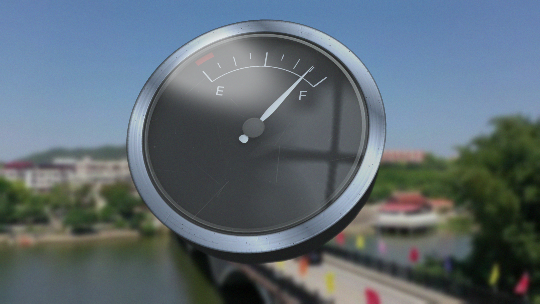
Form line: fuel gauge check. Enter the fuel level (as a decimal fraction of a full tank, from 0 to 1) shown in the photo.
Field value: 0.875
